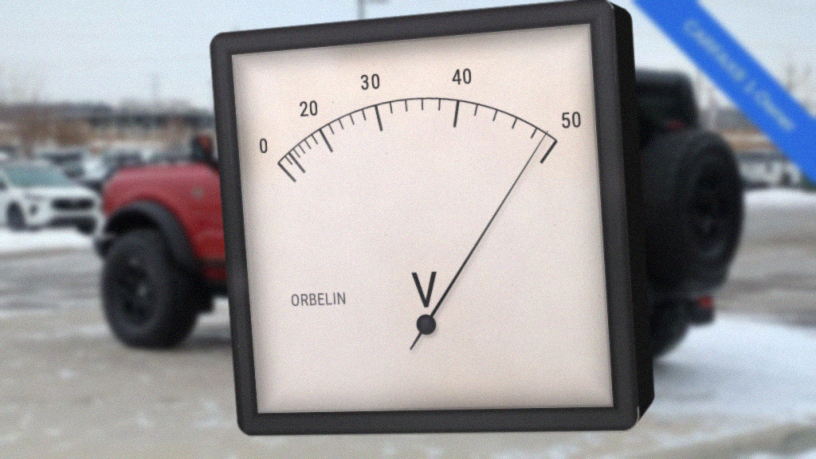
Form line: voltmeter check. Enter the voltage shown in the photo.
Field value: 49 V
